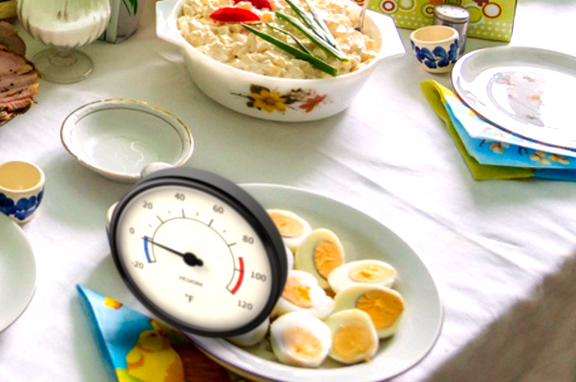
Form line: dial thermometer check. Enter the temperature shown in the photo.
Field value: 0 °F
